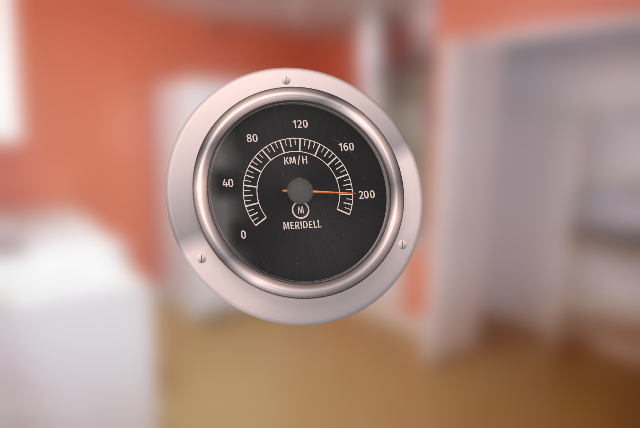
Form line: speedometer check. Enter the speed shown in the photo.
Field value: 200 km/h
